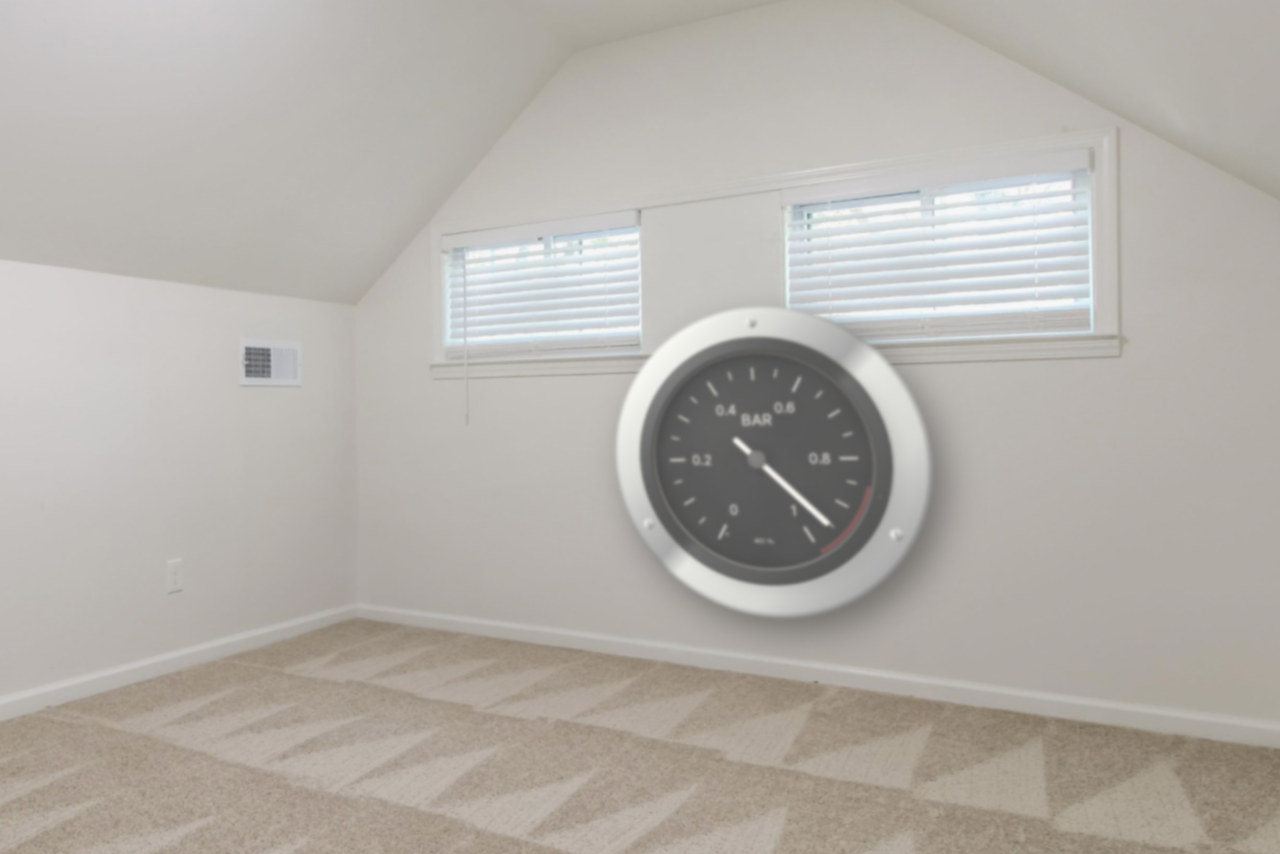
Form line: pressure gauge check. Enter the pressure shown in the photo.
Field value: 0.95 bar
